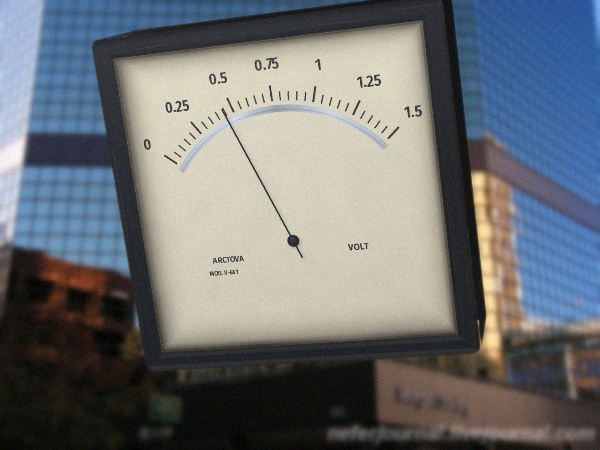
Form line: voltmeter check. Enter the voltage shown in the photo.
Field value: 0.45 V
